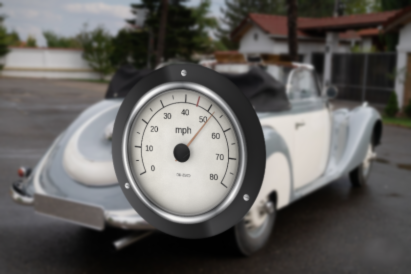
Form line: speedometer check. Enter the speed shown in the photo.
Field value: 52.5 mph
